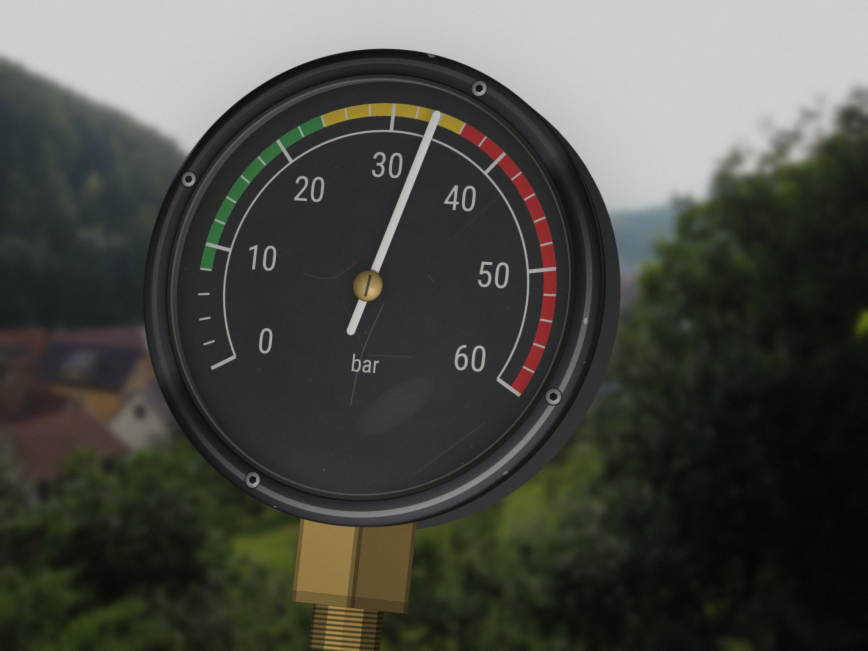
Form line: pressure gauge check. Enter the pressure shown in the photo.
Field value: 34 bar
